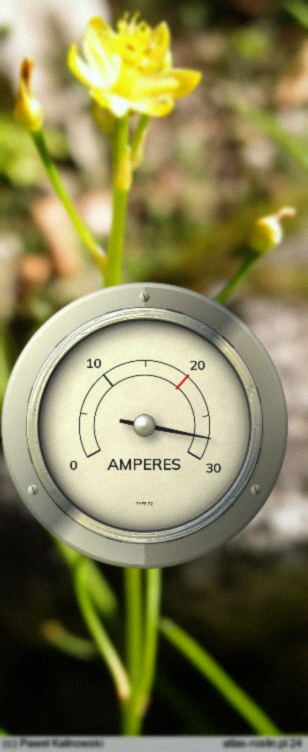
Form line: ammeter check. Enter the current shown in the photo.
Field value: 27.5 A
